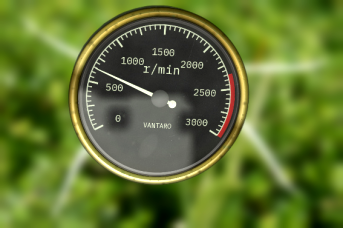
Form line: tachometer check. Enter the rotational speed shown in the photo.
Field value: 650 rpm
